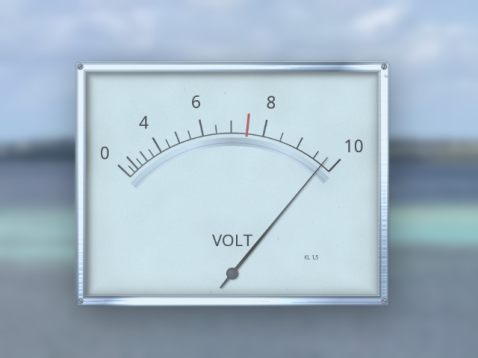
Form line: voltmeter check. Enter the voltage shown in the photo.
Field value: 9.75 V
